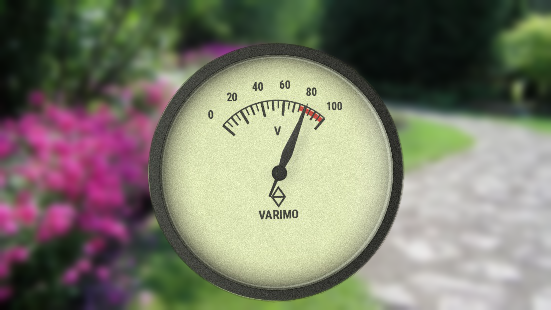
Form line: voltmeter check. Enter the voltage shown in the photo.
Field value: 80 V
